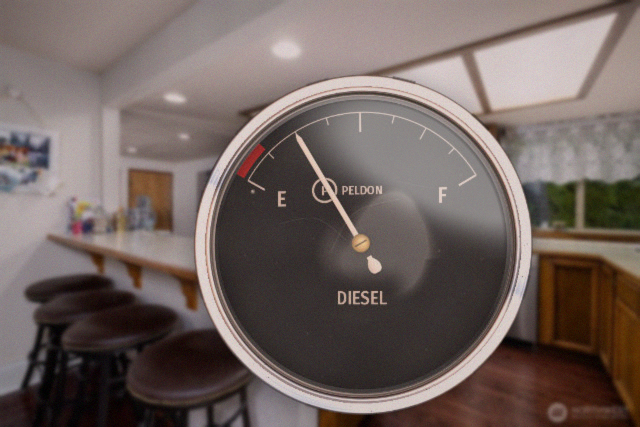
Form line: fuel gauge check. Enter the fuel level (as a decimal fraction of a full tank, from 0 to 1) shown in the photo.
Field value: 0.25
